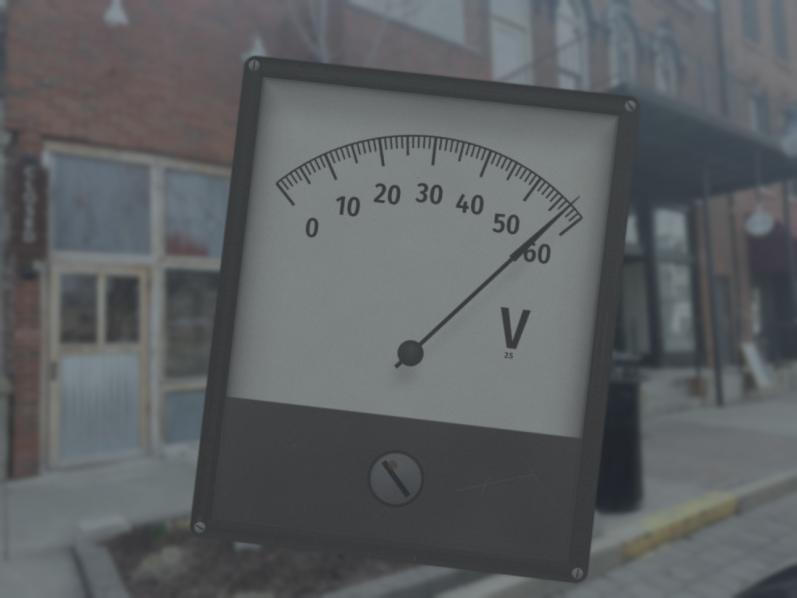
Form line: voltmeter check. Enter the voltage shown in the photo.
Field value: 57 V
